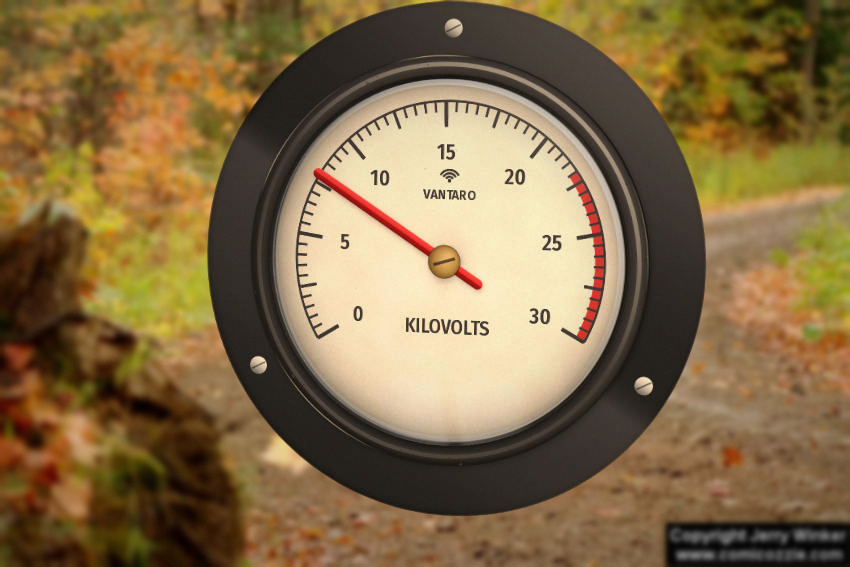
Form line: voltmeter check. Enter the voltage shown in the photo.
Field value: 8 kV
